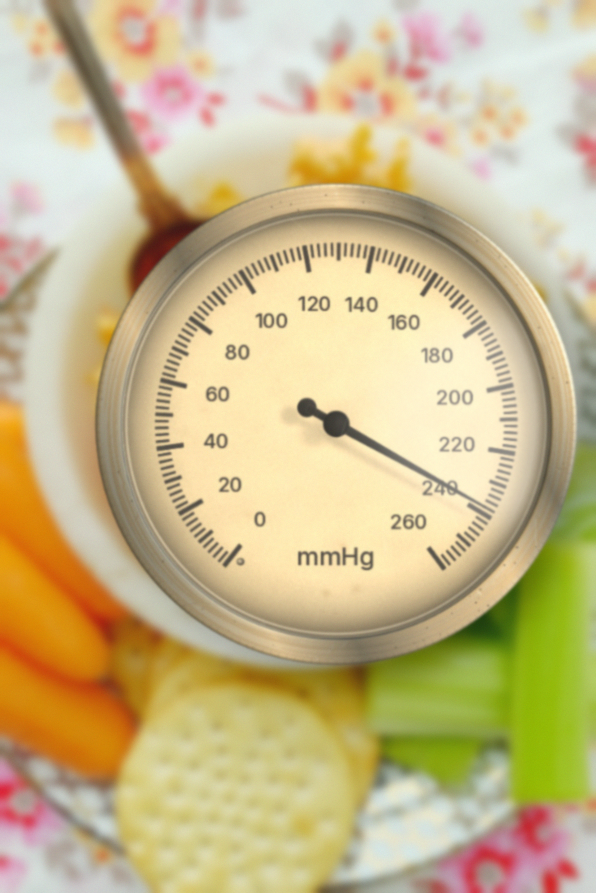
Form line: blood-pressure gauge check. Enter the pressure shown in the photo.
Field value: 238 mmHg
